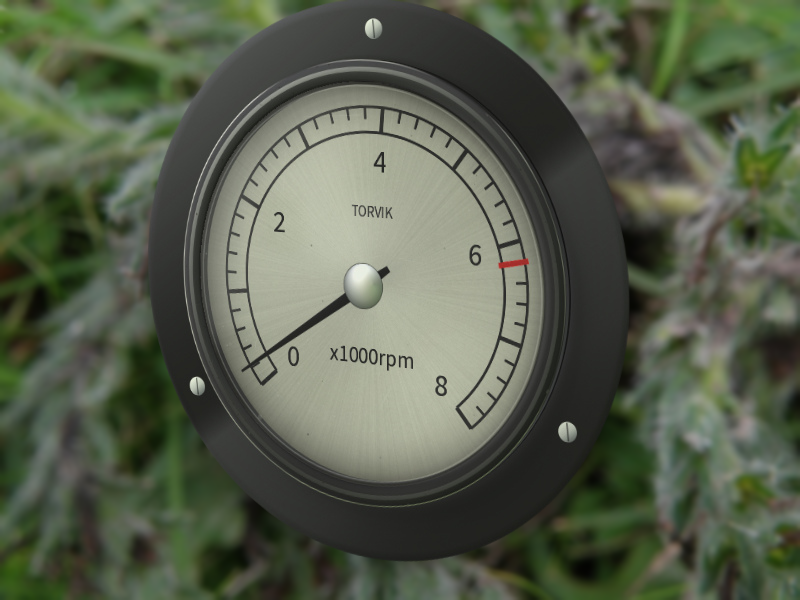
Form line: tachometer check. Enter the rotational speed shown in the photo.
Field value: 200 rpm
